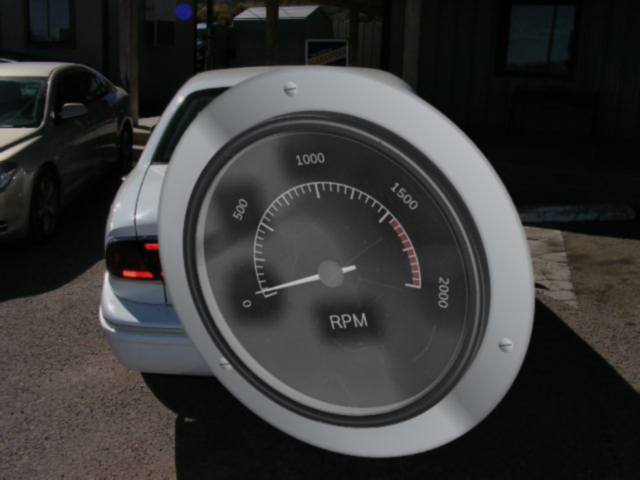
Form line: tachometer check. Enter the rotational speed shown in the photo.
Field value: 50 rpm
